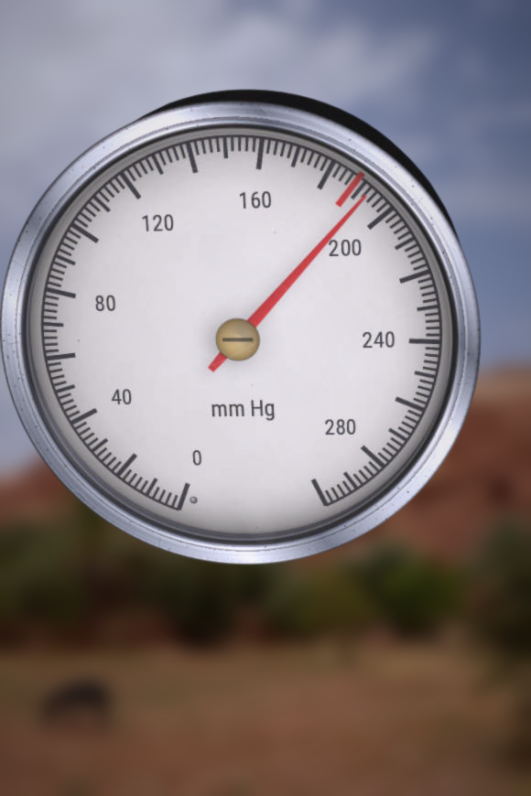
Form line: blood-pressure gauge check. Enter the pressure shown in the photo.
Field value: 192 mmHg
